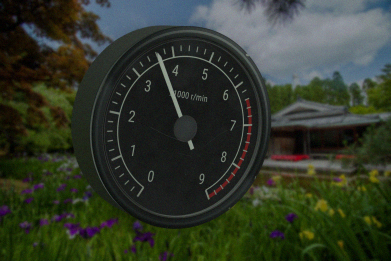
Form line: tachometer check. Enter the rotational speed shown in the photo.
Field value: 3600 rpm
